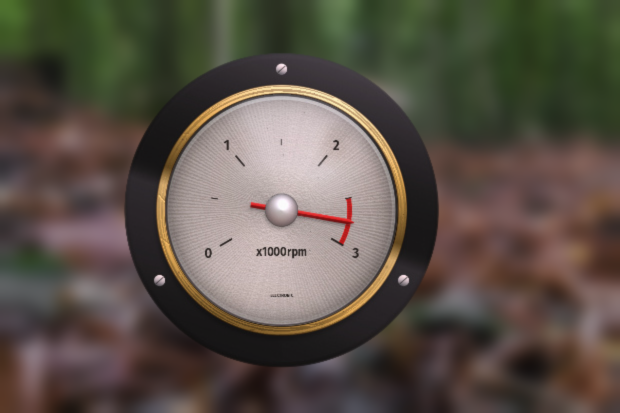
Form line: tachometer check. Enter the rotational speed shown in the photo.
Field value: 2750 rpm
